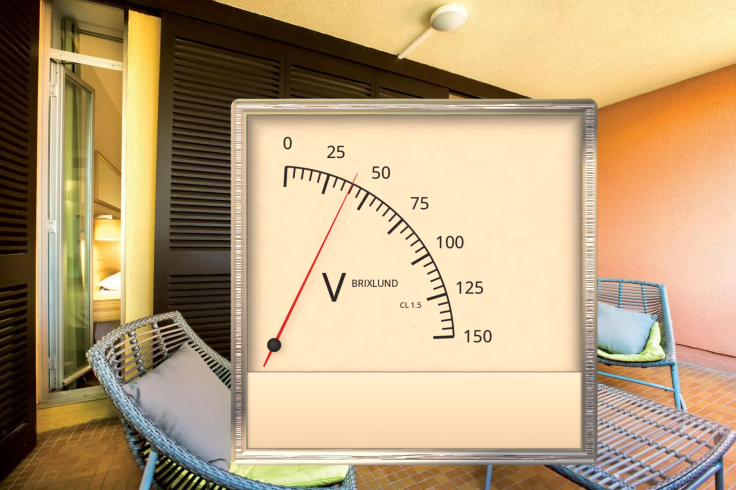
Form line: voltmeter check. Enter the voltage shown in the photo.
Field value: 40 V
